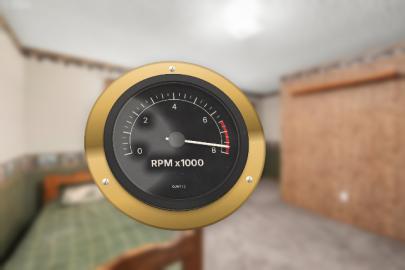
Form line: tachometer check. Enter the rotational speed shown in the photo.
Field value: 7750 rpm
